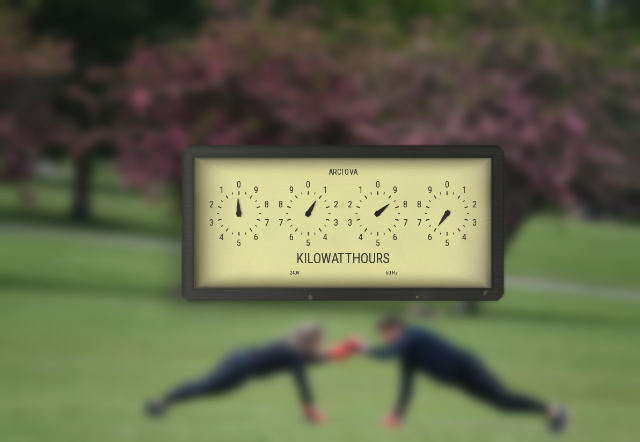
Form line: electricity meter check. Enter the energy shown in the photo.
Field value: 86 kWh
